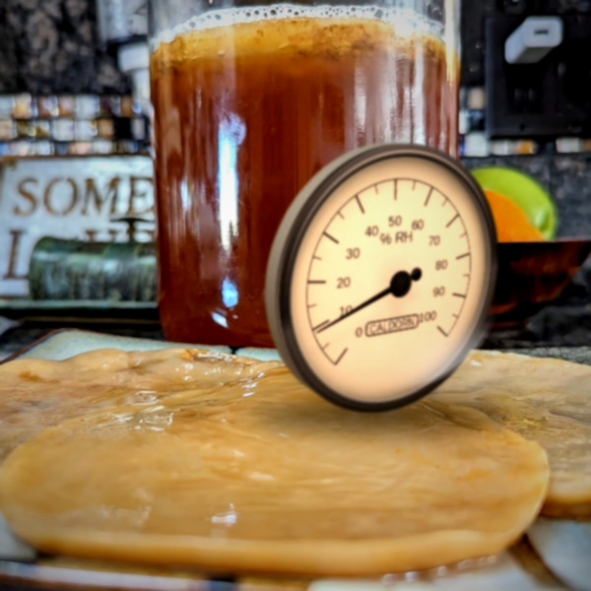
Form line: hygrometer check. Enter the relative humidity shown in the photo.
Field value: 10 %
